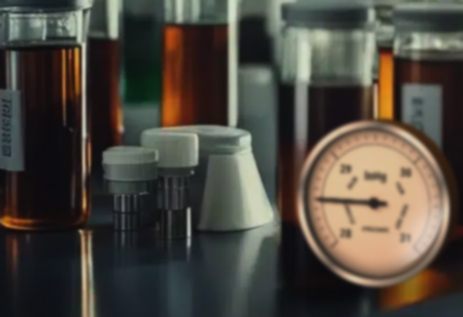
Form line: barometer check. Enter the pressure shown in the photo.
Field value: 28.5 inHg
